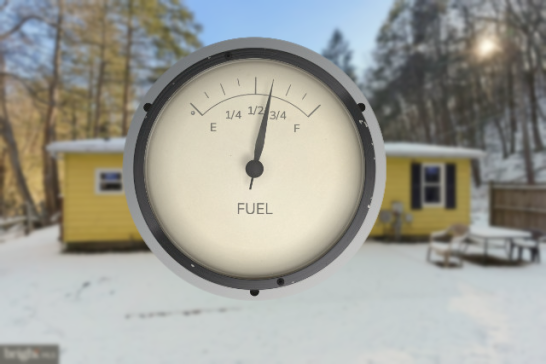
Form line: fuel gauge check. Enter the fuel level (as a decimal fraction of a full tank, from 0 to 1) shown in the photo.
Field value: 0.625
